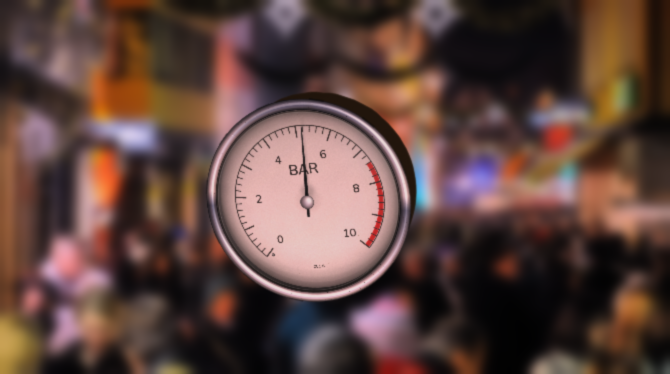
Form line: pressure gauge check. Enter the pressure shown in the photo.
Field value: 5.2 bar
